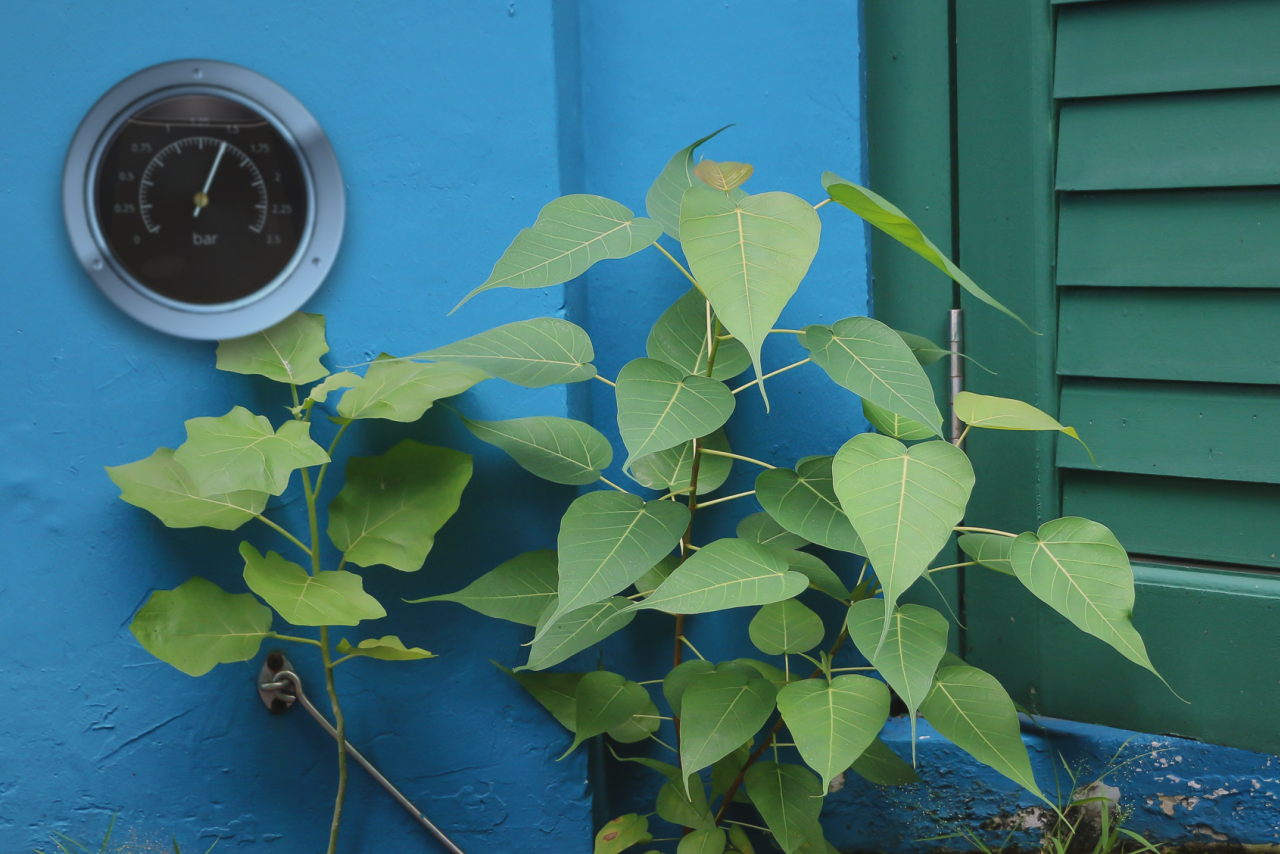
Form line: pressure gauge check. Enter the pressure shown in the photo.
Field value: 1.5 bar
